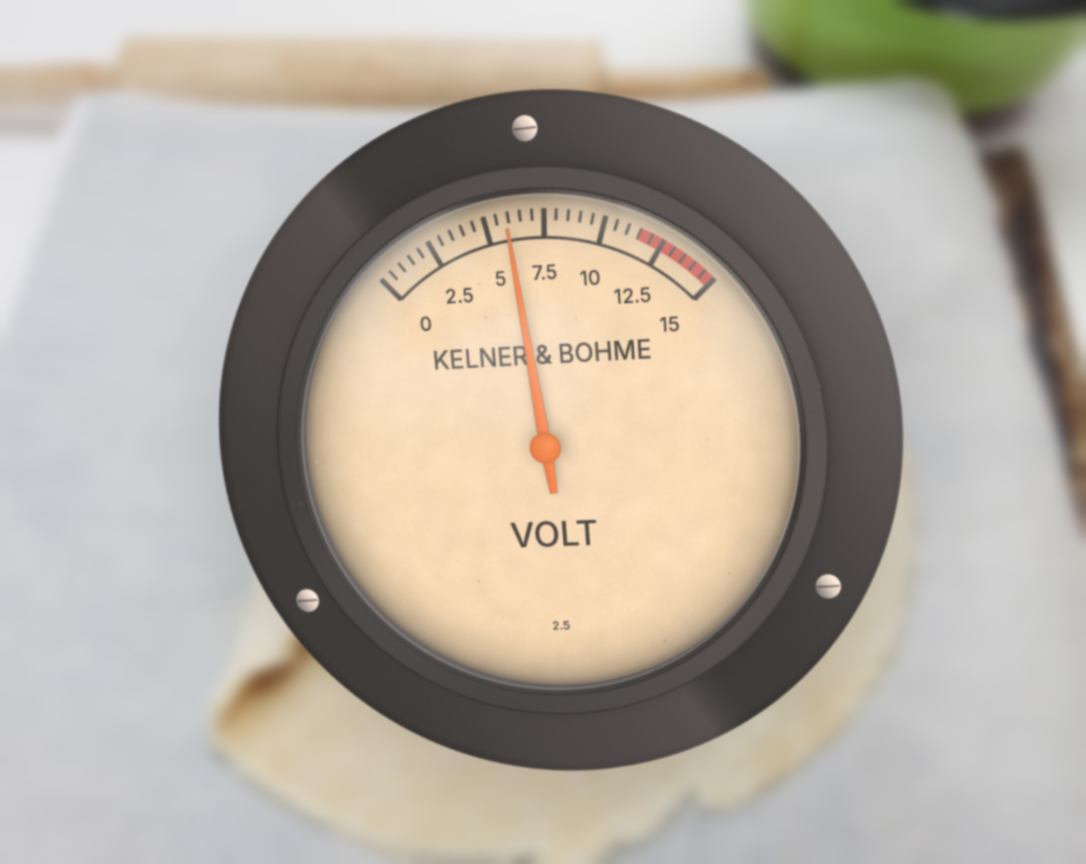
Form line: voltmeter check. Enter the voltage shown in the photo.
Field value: 6 V
